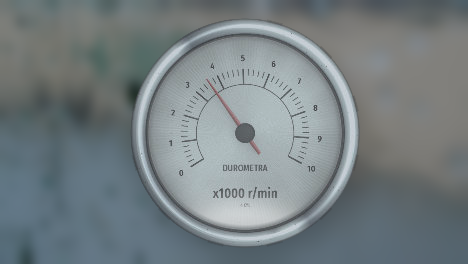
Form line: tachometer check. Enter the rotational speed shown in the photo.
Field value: 3600 rpm
